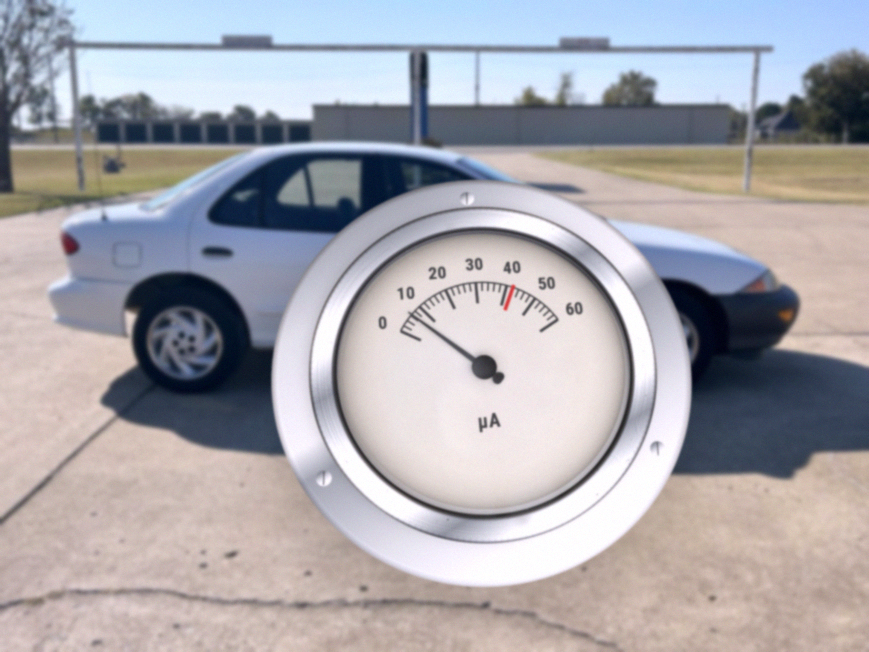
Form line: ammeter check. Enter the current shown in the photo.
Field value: 6 µA
